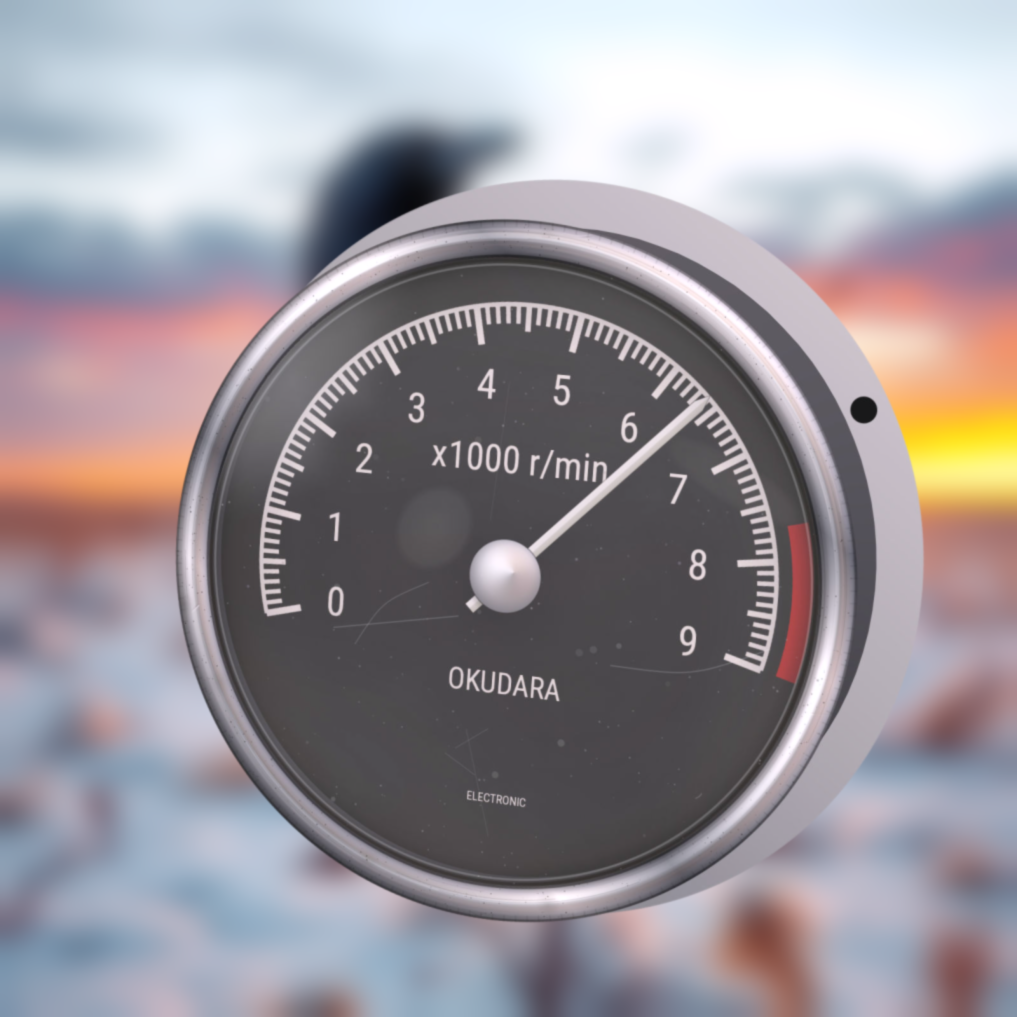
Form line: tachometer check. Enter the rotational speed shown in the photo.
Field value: 6400 rpm
